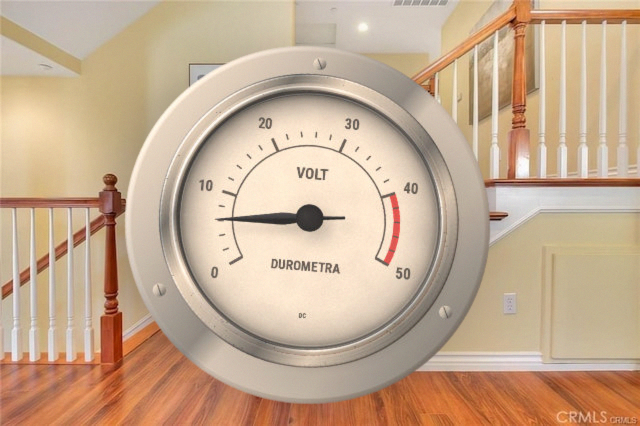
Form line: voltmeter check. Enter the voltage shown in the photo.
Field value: 6 V
